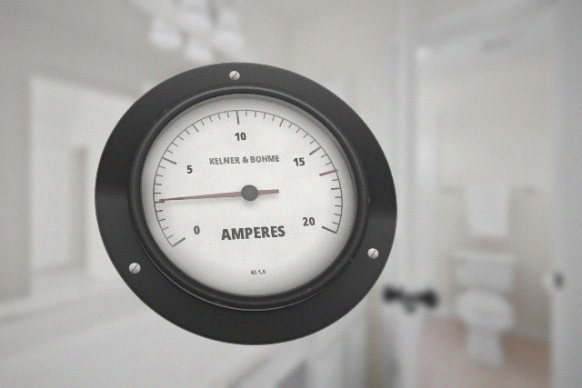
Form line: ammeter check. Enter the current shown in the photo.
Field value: 2.5 A
